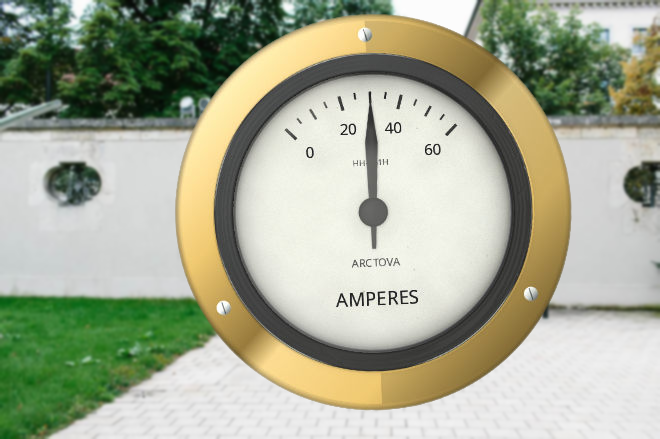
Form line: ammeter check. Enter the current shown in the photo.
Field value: 30 A
